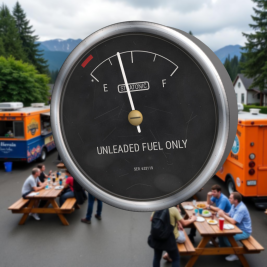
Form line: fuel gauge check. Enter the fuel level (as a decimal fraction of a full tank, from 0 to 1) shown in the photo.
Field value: 0.375
